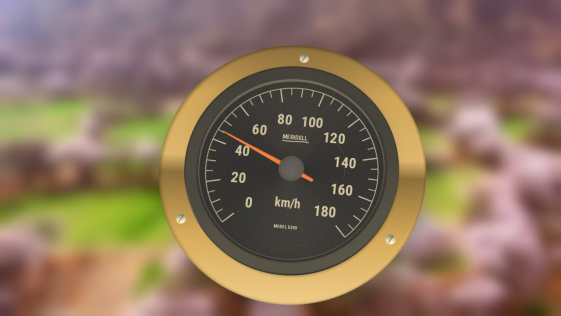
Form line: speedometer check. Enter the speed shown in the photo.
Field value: 45 km/h
